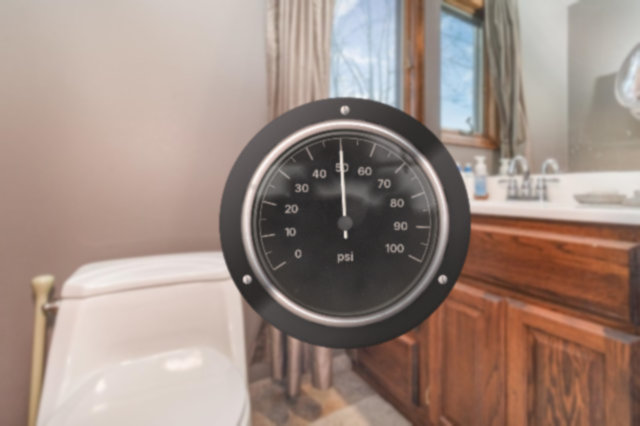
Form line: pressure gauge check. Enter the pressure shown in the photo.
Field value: 50 psi
